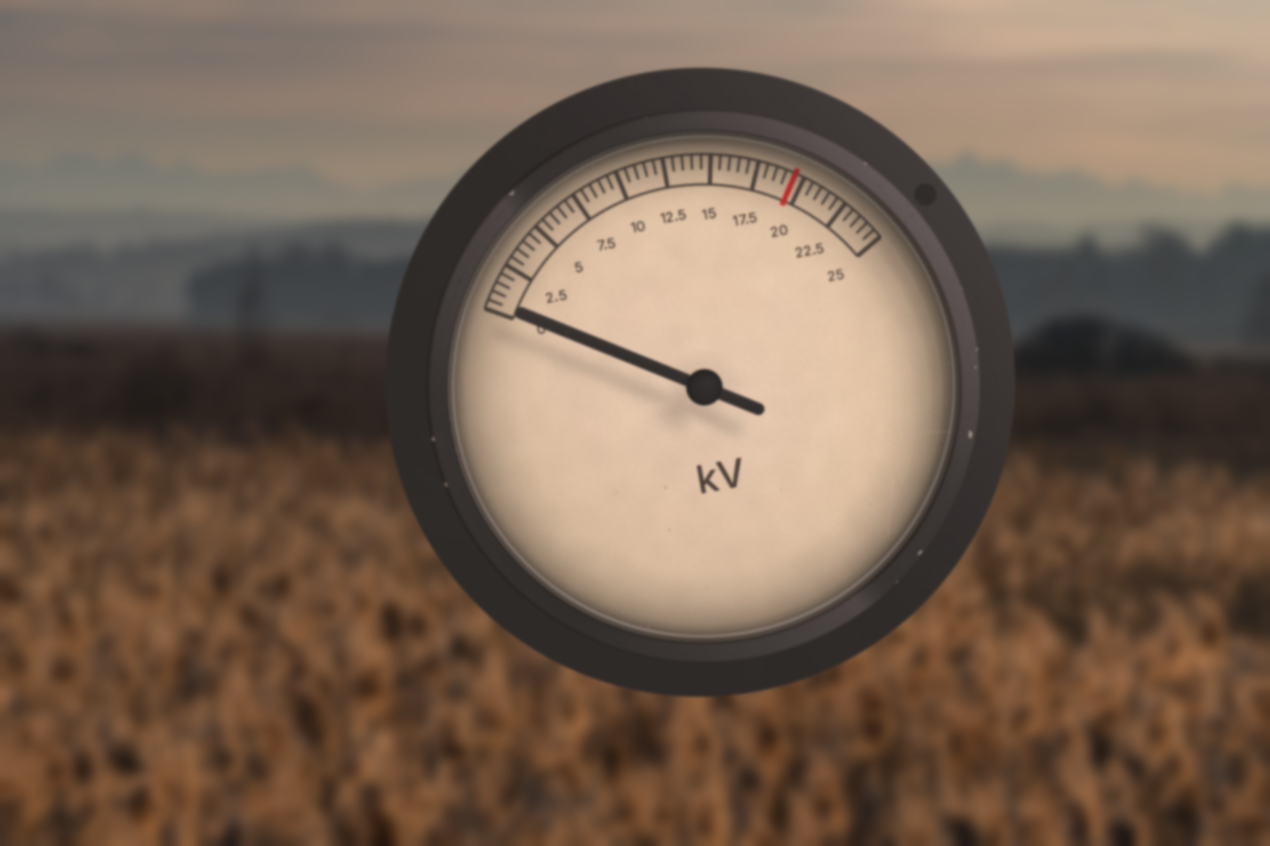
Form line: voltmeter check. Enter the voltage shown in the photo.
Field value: 0.5 kV
